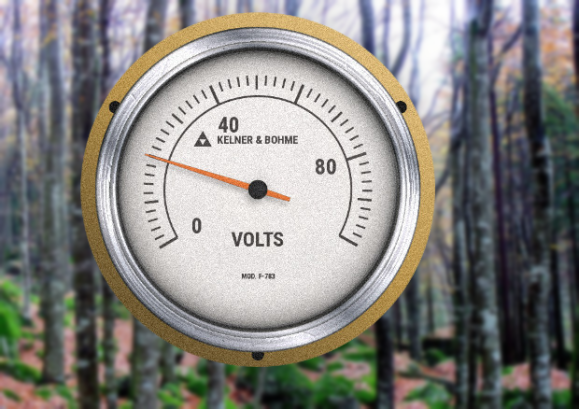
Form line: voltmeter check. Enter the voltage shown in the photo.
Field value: 20 V
